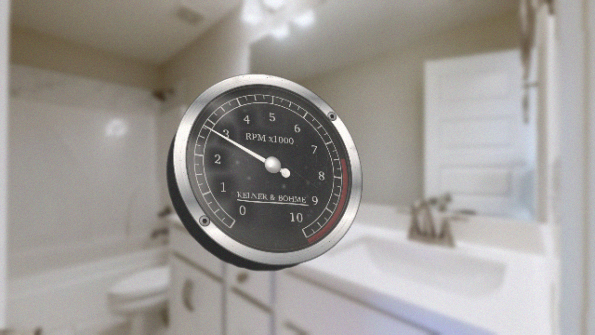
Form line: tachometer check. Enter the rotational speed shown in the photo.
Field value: 2750 rpm
